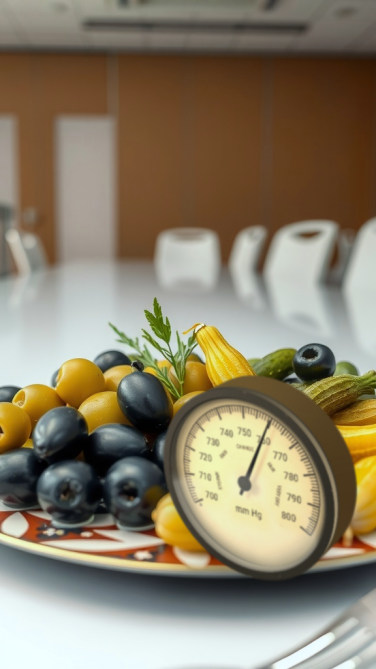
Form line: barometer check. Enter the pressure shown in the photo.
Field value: 760 mmHg
